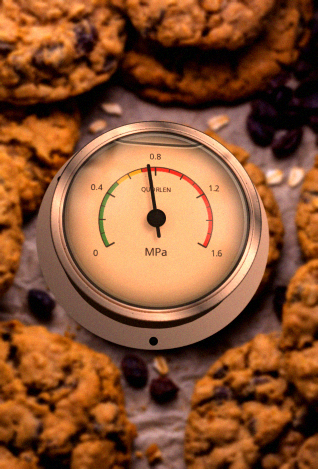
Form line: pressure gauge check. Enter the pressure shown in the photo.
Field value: 0.75 MPa
